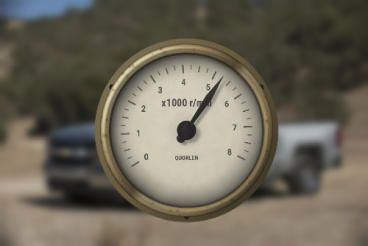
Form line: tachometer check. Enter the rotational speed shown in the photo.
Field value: 5250 rpm
